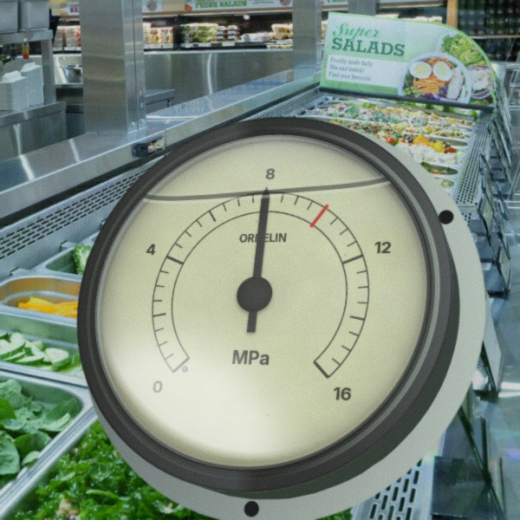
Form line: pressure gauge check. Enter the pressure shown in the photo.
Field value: 8 MPa
